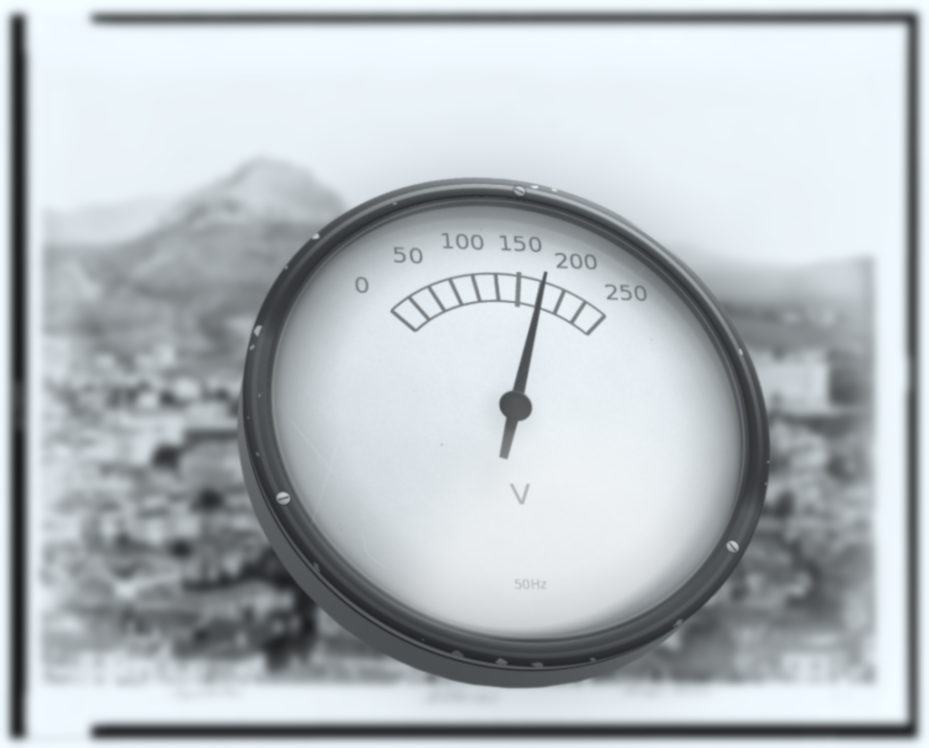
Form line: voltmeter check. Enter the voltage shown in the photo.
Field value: 175 V
